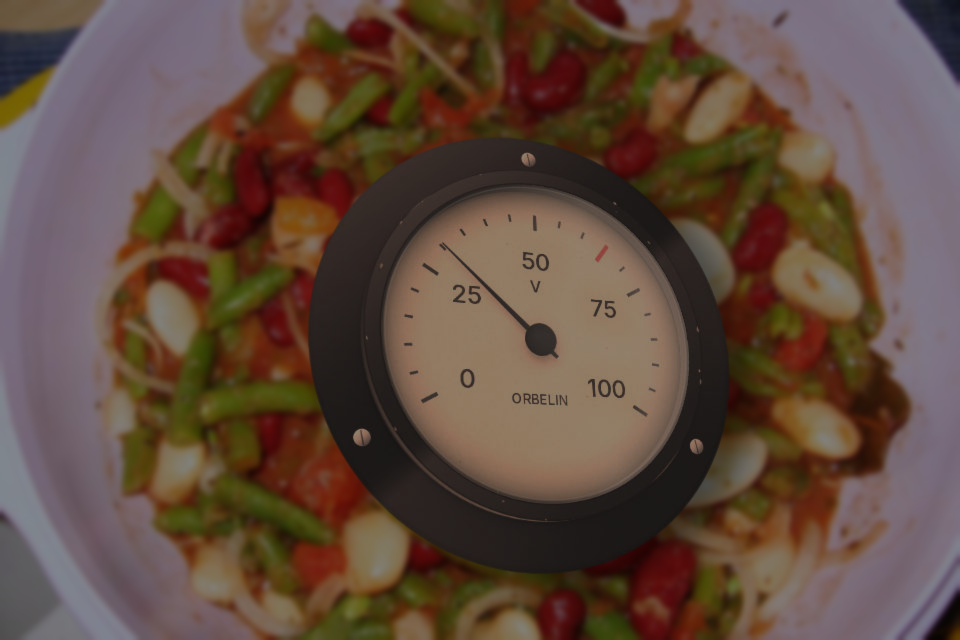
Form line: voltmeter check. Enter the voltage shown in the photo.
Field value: 30 V
